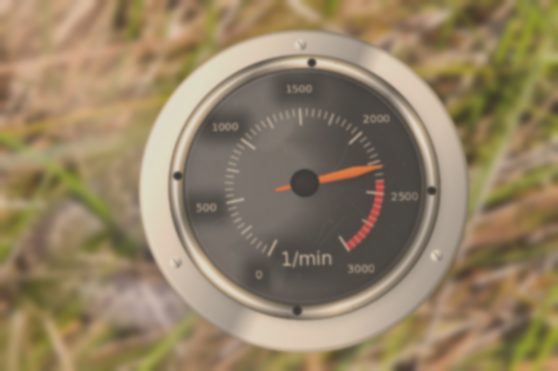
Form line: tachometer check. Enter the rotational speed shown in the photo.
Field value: 2300 rpm
